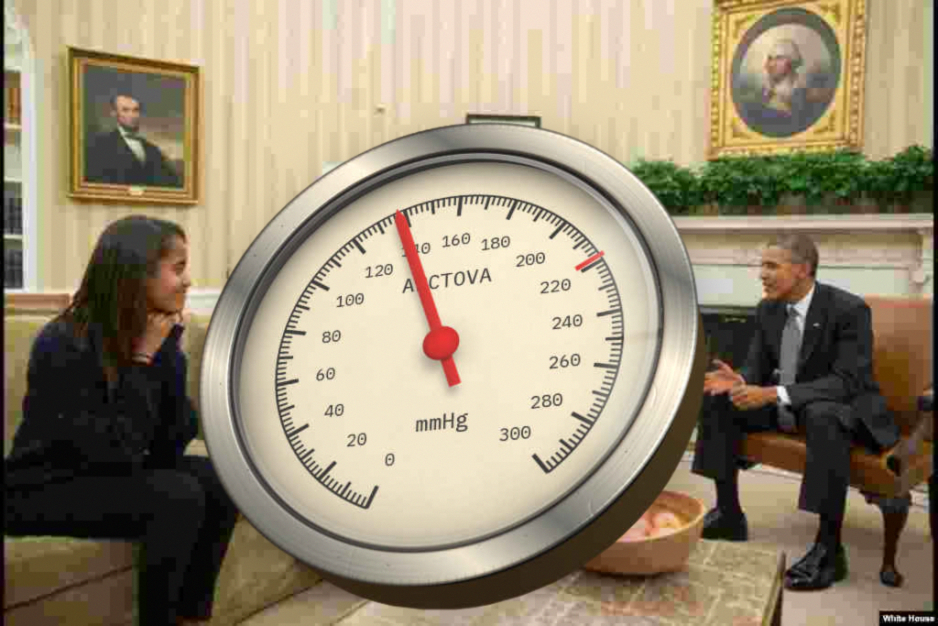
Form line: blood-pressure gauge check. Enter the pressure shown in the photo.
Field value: 138 mmHg
